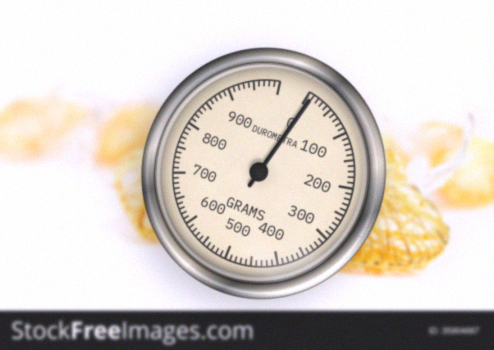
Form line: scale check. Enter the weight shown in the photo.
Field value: 10 g
